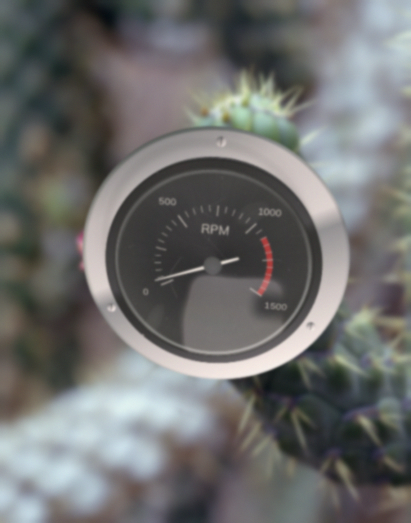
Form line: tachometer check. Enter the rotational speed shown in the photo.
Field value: 50 rpm
